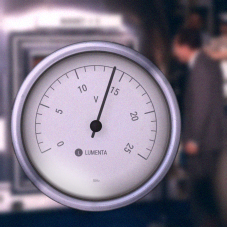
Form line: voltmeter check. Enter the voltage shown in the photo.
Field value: 14 V
